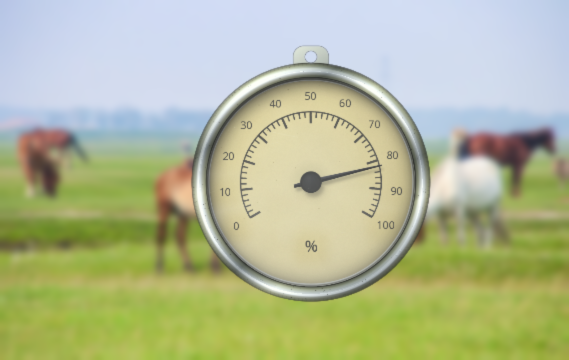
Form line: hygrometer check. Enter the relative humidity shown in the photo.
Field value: 82 %
